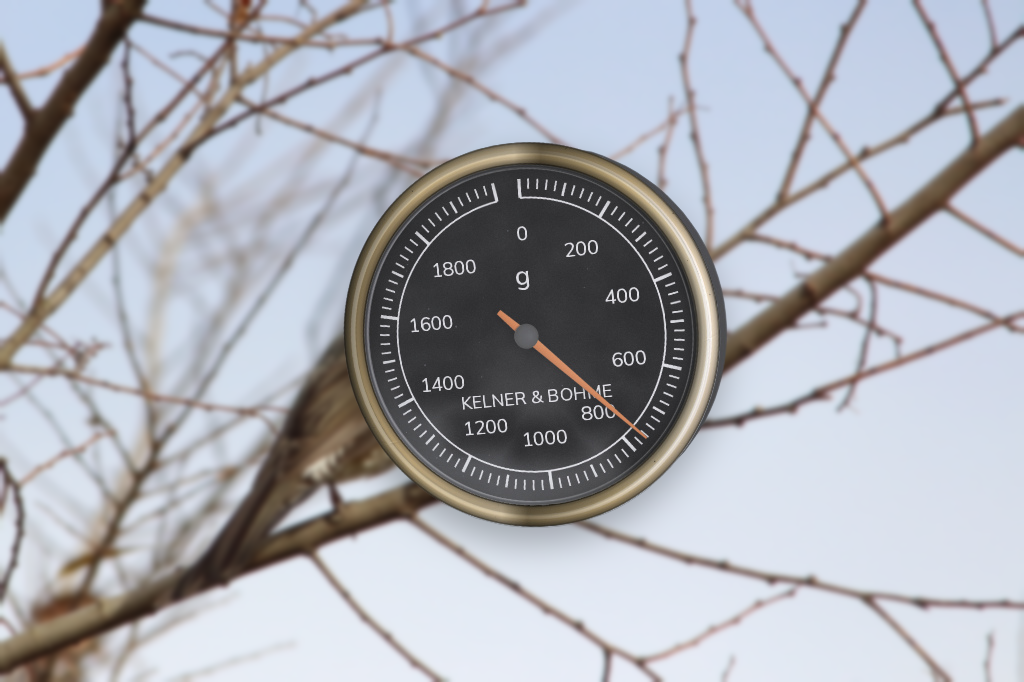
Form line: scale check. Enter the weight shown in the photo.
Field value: 760 g
